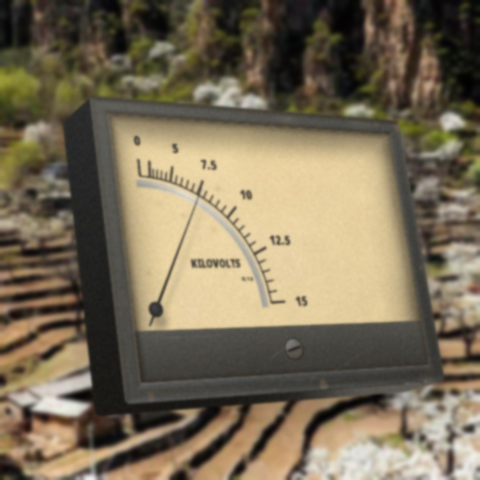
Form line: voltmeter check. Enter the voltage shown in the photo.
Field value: 7.5 kV
